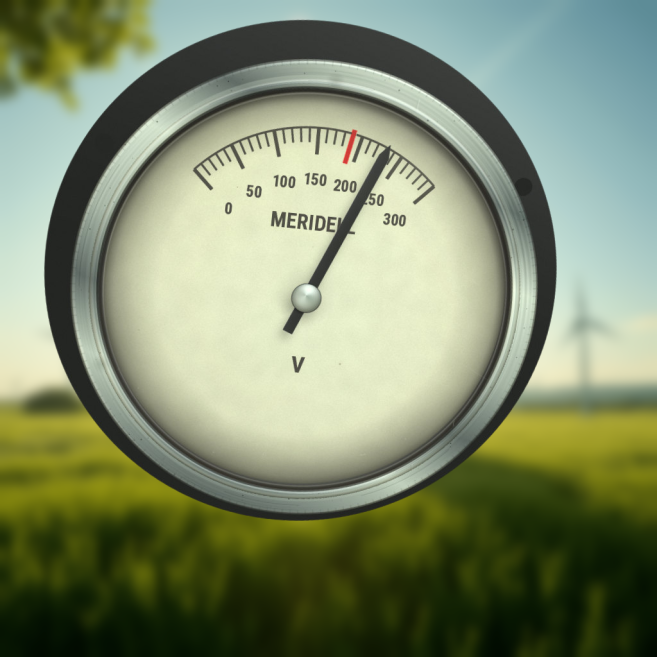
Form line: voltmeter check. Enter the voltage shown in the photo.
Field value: 230 V
